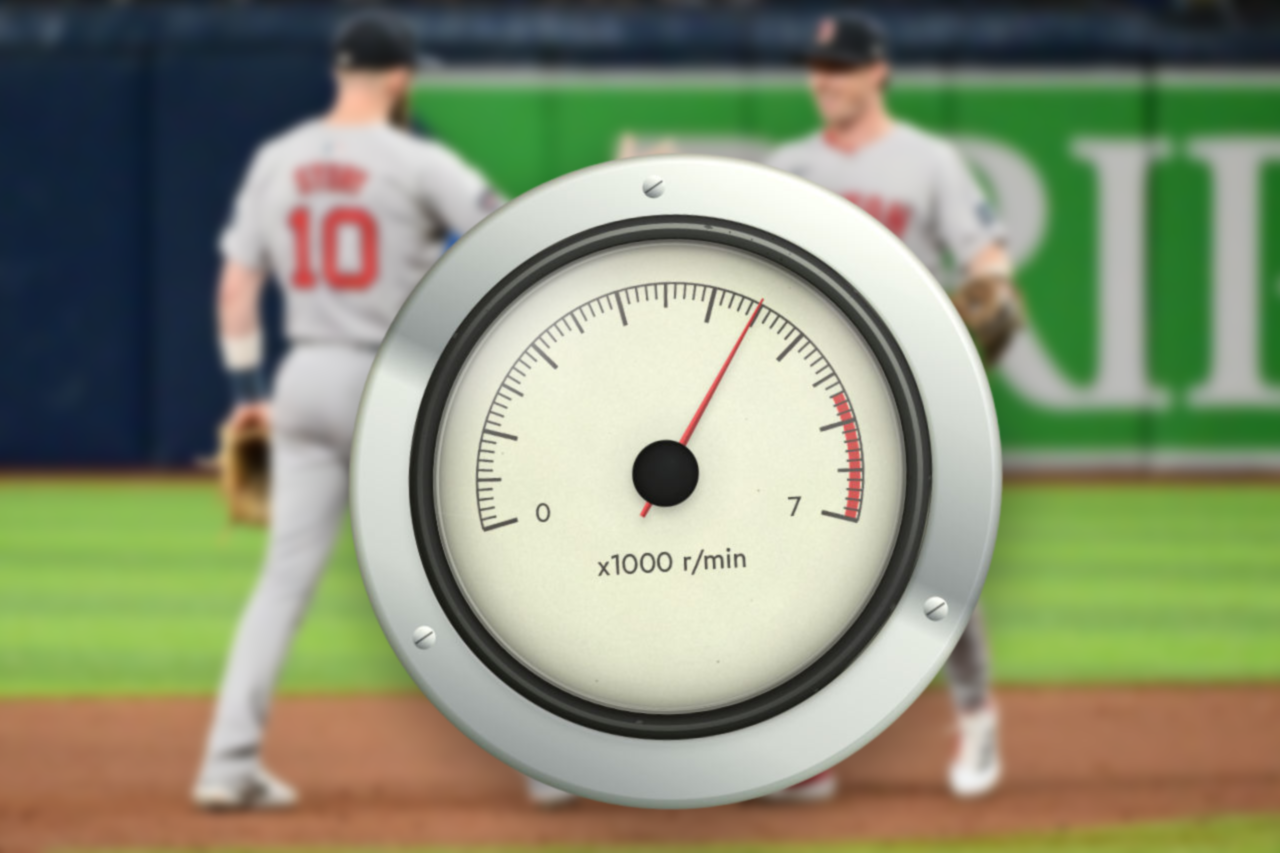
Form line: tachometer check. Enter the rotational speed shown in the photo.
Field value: 4500 rpm
